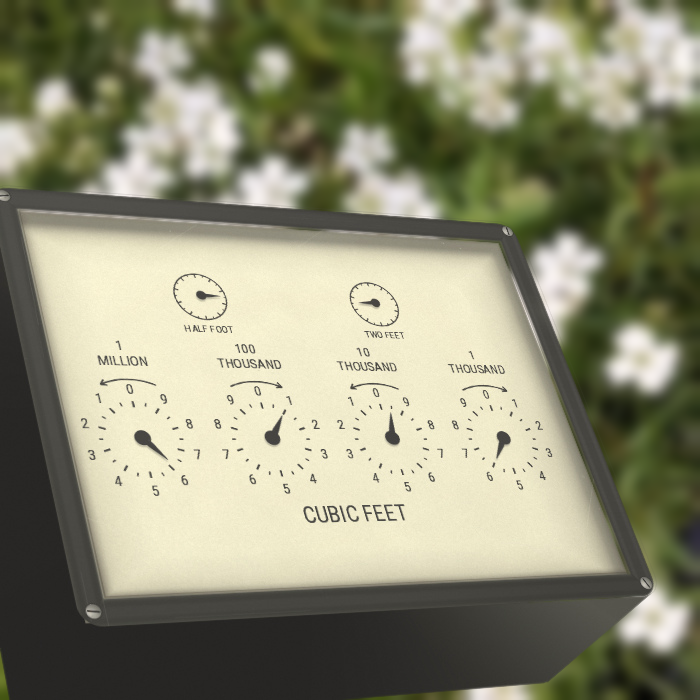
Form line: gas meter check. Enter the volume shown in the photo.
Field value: 609600 ft³
